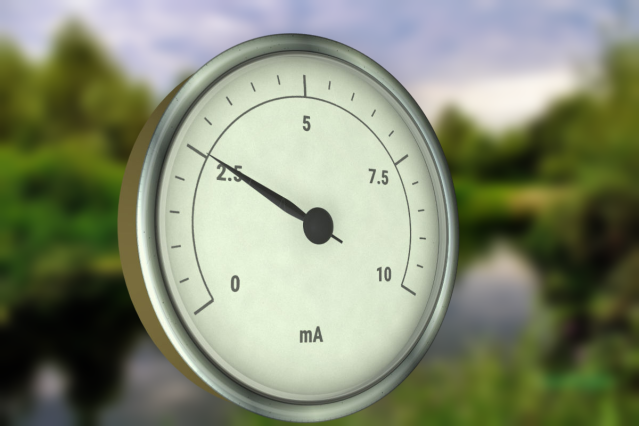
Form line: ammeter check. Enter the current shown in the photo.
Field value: 2.5 mA
